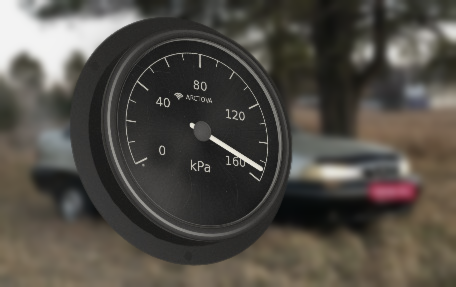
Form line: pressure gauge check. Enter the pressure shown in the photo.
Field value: 155 kPa
